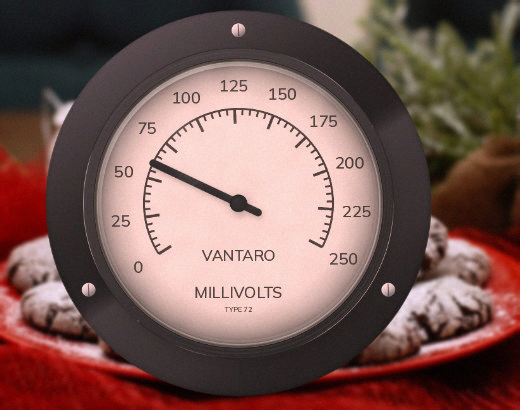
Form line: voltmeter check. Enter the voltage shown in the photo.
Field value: 60 mV
